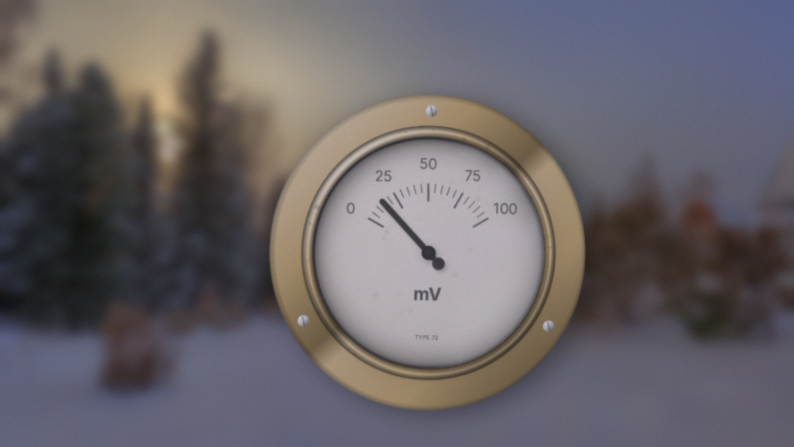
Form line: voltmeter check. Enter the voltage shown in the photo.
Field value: 15 mV
